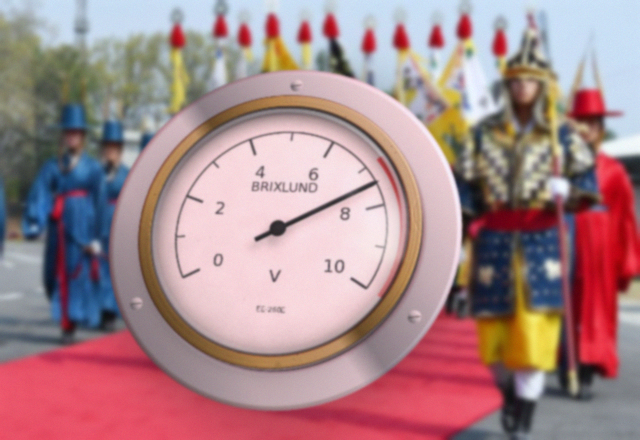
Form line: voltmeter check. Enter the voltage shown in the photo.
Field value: 7.5 V
